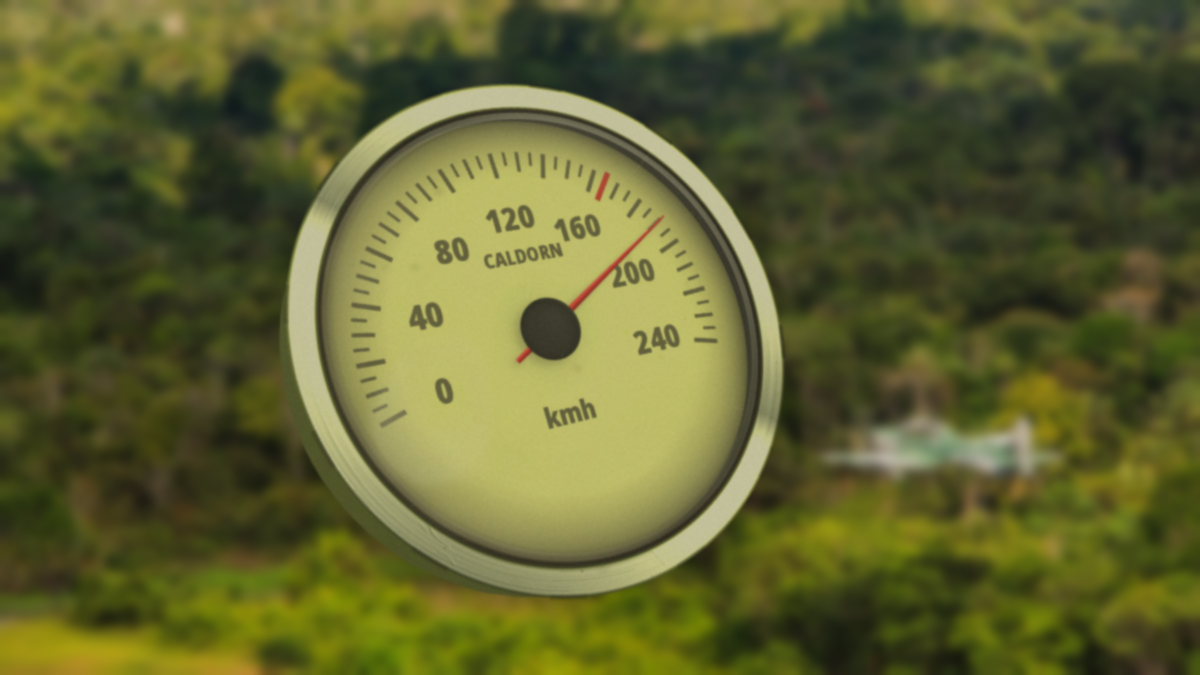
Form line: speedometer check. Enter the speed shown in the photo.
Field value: 190 km/h
